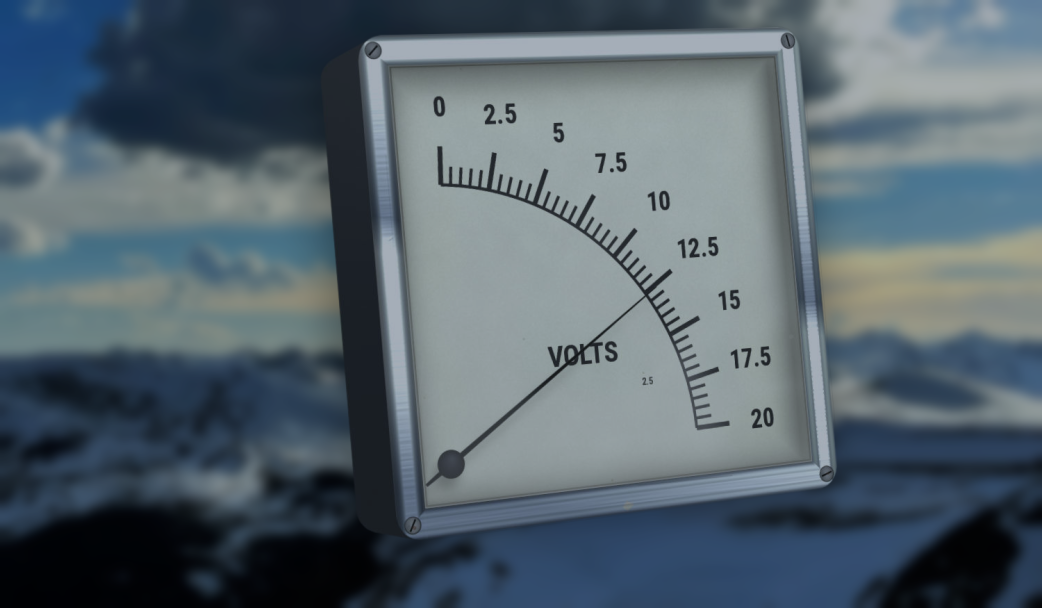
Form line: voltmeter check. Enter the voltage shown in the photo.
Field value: 12.5 V
